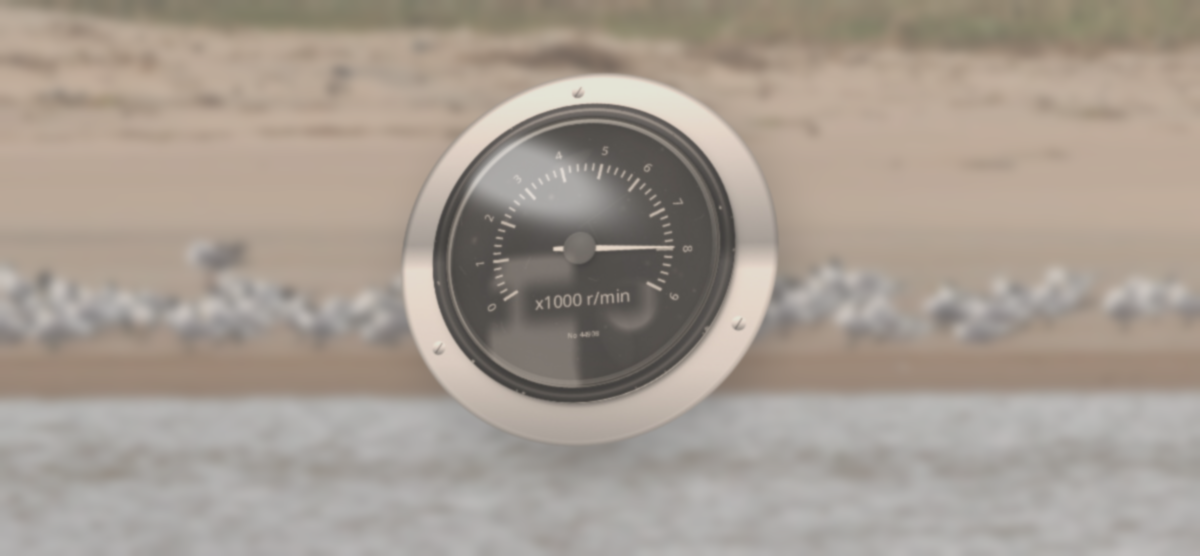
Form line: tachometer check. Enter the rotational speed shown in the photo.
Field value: 8000 rpm
